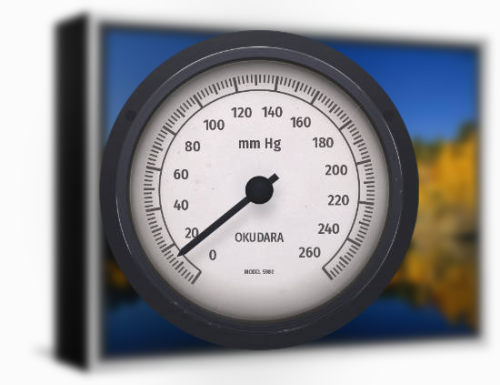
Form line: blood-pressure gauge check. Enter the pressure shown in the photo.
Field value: 14 mmHg
